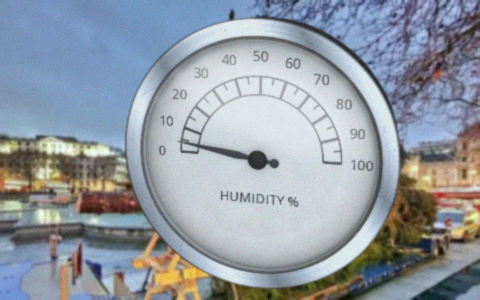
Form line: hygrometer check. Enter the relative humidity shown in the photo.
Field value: 5 %
